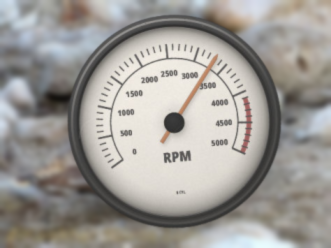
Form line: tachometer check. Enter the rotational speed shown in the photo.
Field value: 3300 rpm
